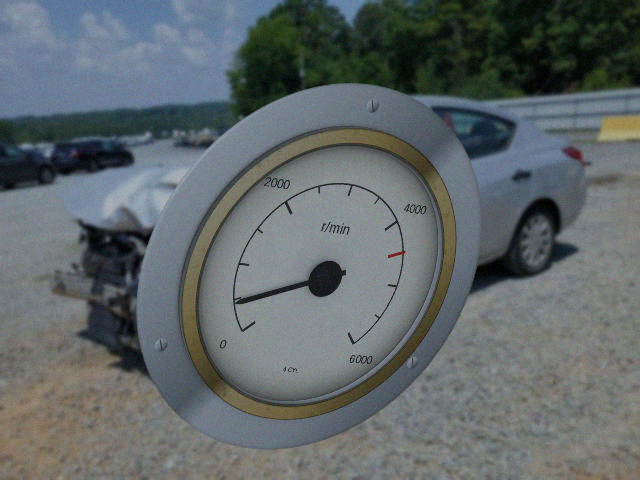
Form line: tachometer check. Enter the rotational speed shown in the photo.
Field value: 500 rpm
